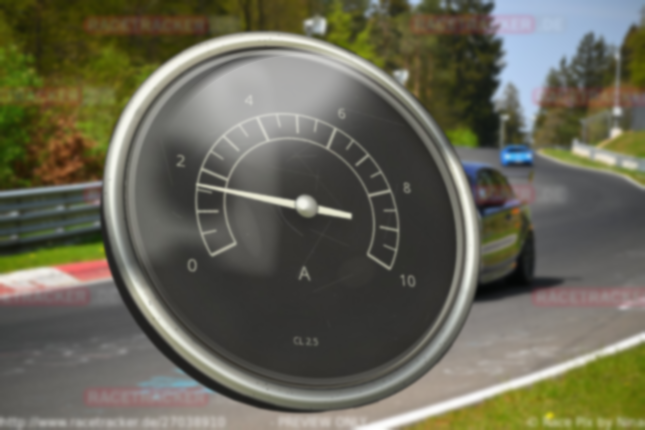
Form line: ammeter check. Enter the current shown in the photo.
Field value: 1.5 A
